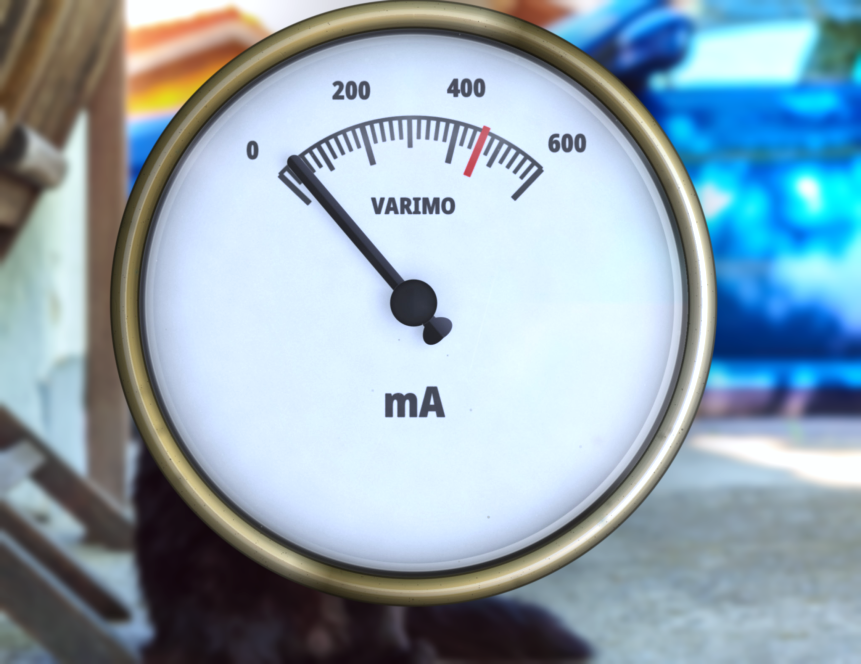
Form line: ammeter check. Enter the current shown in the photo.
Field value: 40 mA
